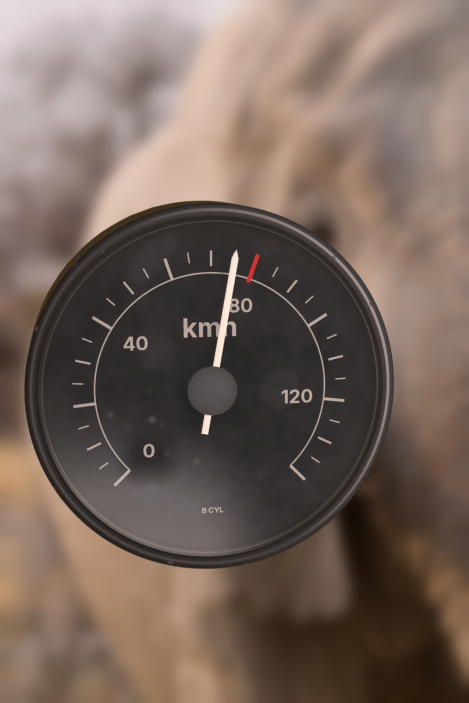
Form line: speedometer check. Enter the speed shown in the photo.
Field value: 75 km/h
